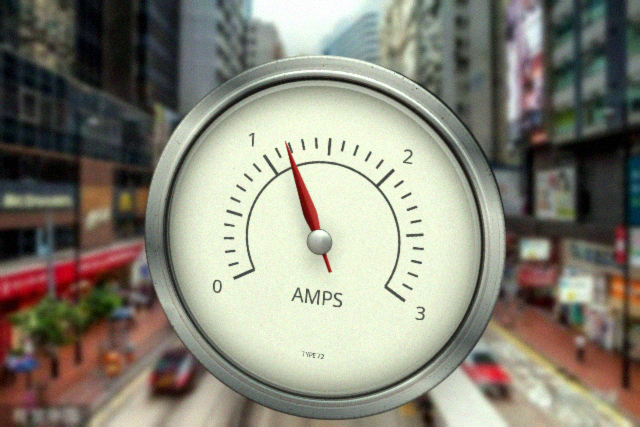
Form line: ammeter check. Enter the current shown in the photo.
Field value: 1.2 A
